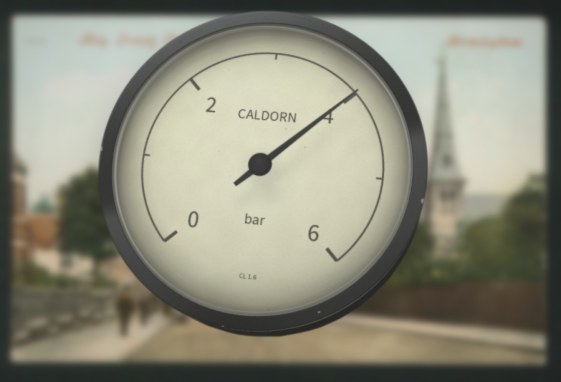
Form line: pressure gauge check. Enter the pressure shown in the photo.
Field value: 4 bar
